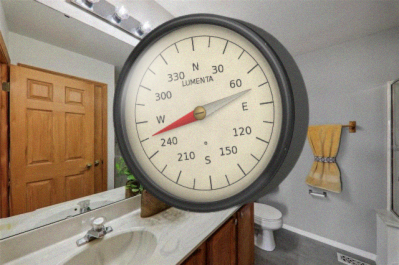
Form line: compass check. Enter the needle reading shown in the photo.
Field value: 255 °
